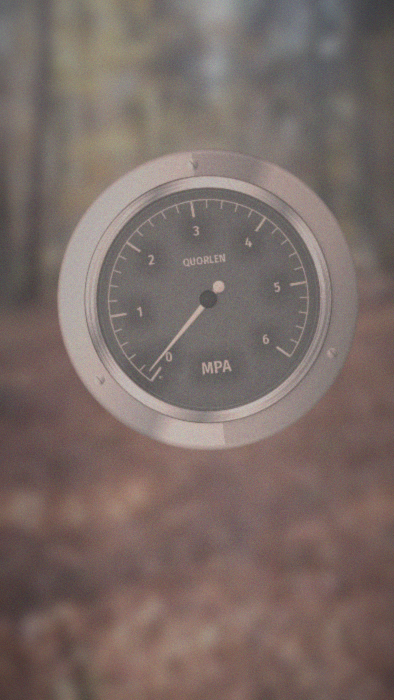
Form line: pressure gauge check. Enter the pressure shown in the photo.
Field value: 0.1 MPa
